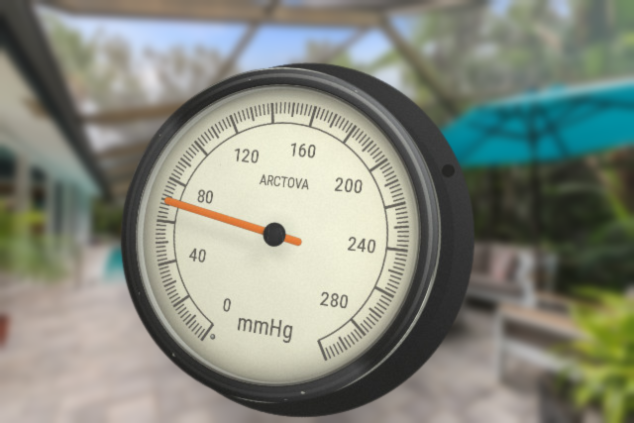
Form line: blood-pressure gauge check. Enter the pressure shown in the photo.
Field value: 70 mmHg
